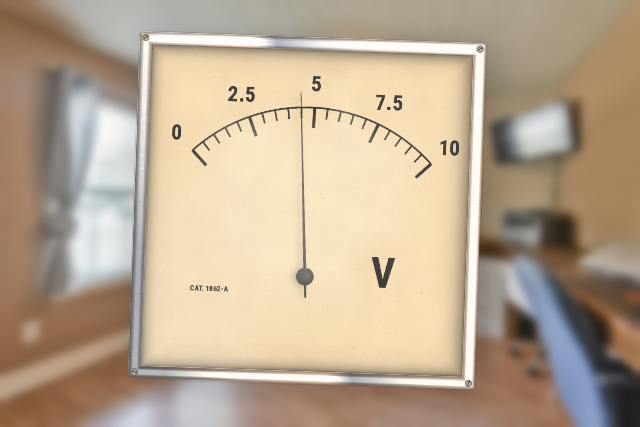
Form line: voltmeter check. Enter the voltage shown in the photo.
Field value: 4.5 V
